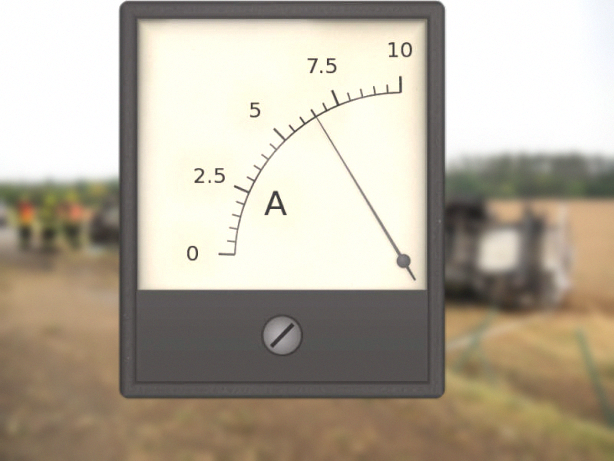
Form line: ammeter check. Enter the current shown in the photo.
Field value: 6.5 A
